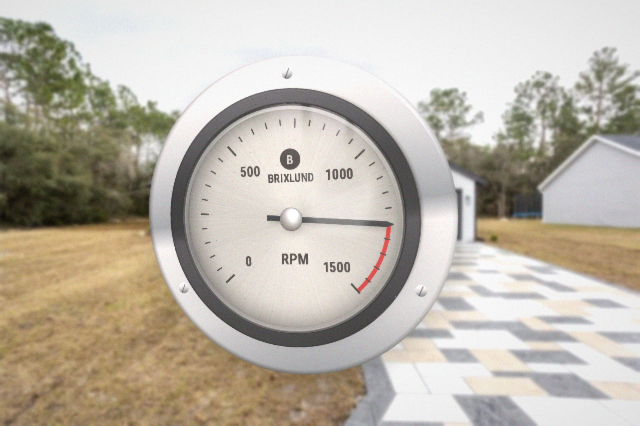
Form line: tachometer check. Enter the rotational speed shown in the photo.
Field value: 1250 rpm
